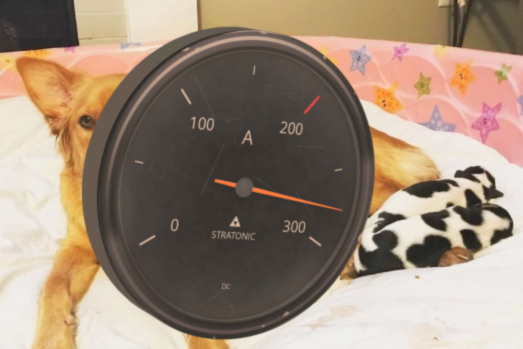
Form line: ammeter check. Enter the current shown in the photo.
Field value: 275 A
